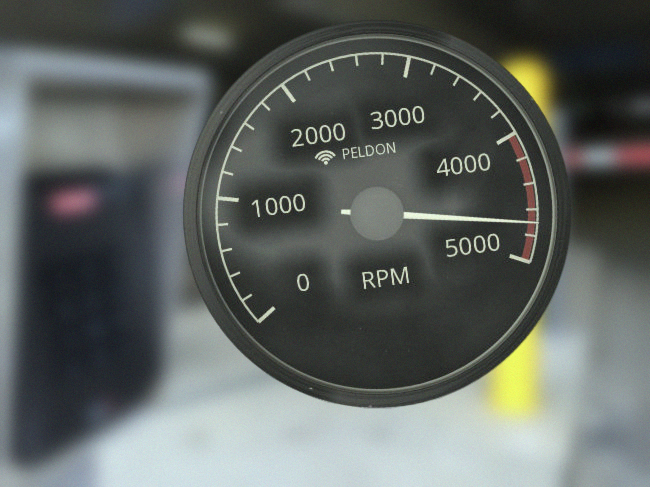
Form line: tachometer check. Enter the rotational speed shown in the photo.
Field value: 4700 rpm
